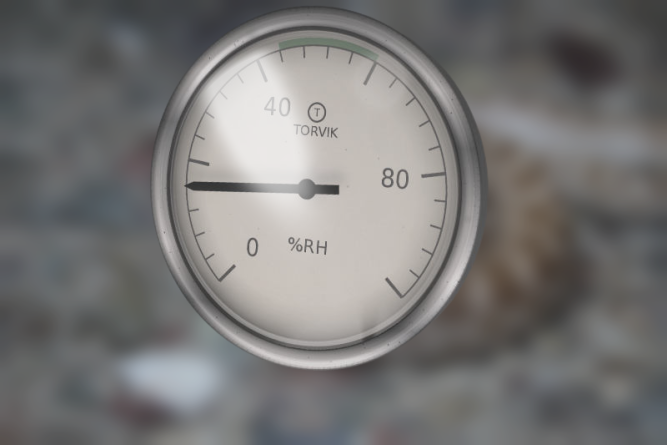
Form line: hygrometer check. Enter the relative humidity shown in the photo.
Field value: 16 %
